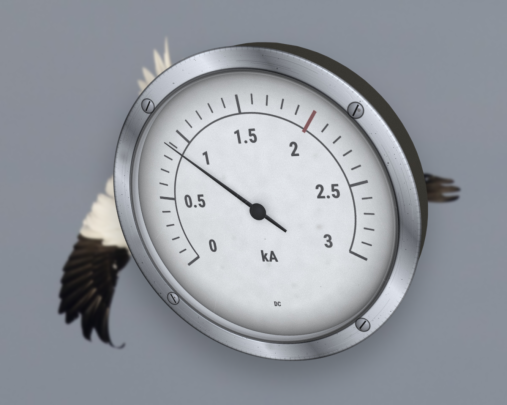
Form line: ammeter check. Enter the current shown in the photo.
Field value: 0.9 kA
